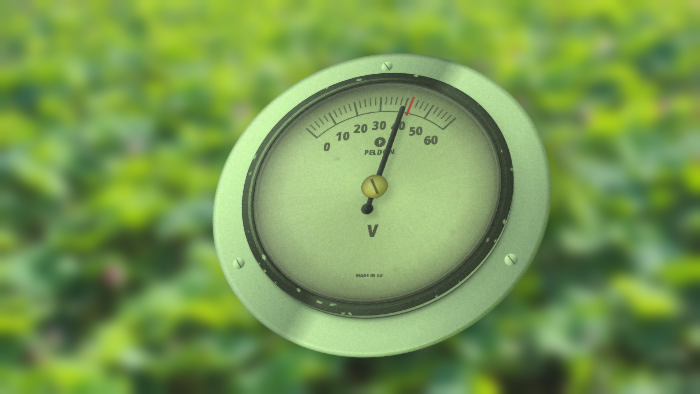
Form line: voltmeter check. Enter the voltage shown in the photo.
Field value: 40 V
